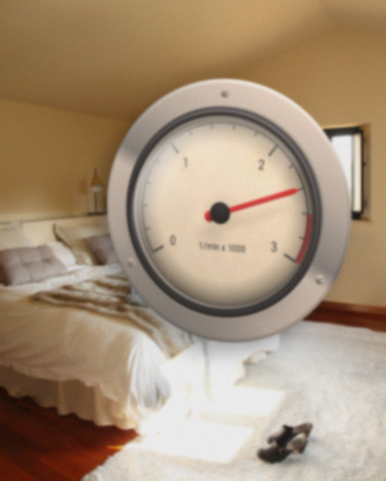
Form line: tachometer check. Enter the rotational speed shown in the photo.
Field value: 2400 rpm
